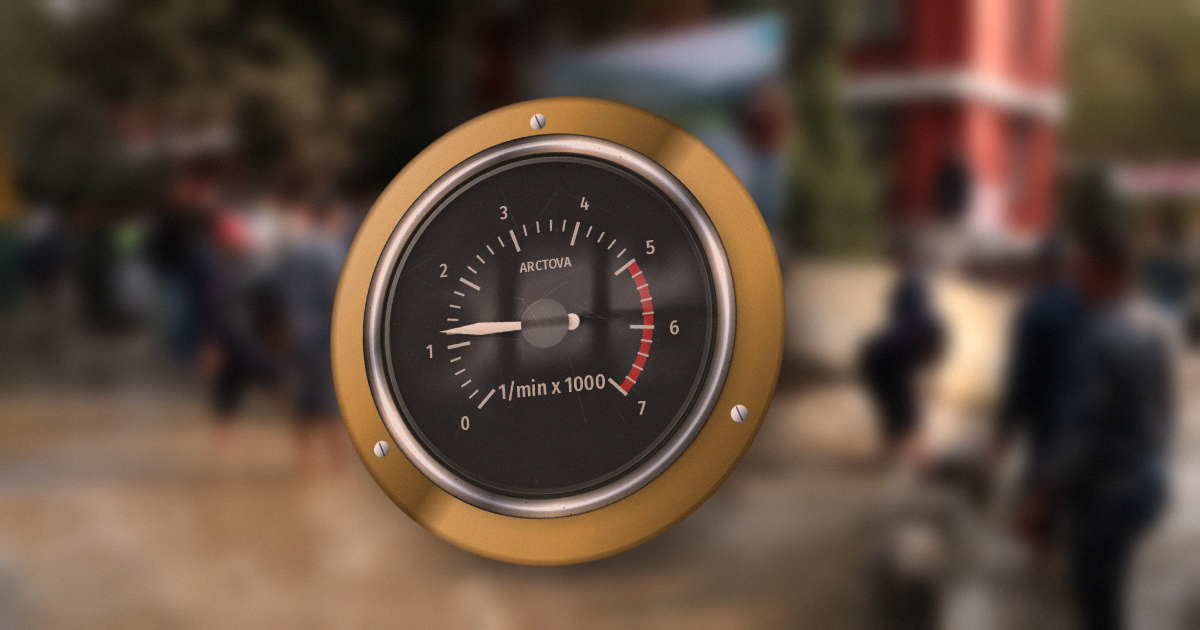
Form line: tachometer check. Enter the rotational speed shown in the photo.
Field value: 1200 rpm
